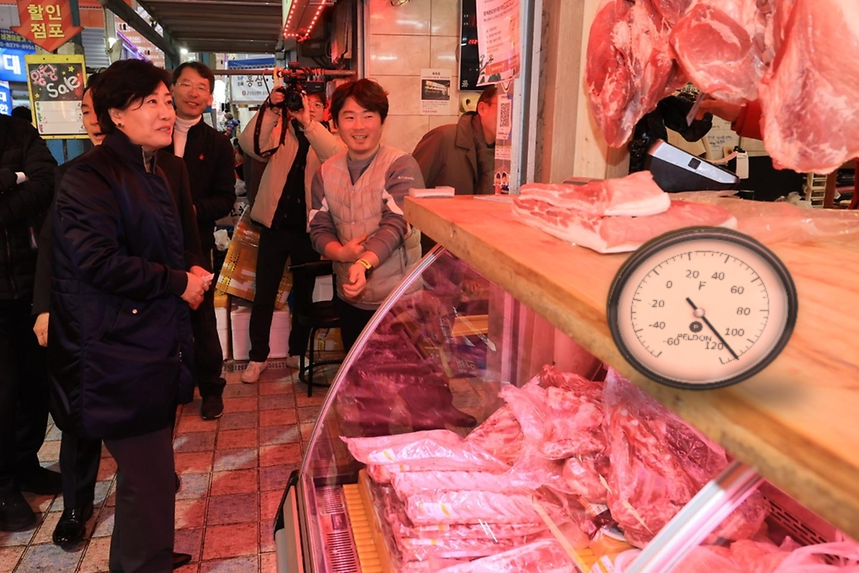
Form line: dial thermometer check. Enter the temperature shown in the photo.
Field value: 112 °F
